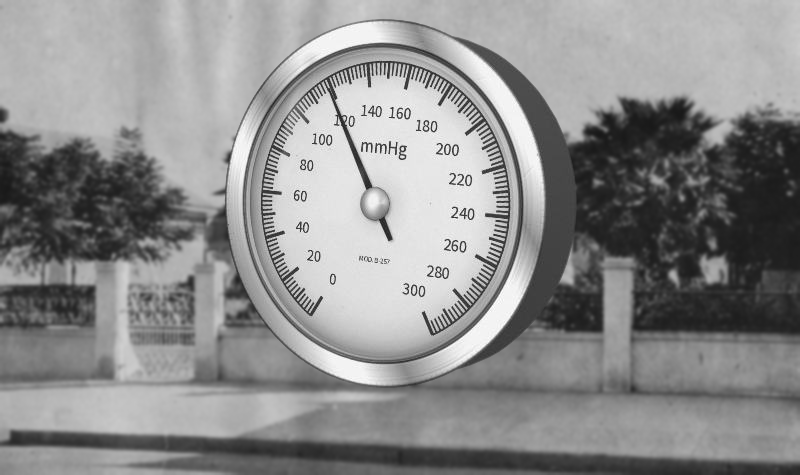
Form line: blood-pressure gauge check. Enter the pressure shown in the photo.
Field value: 120 mmHg
